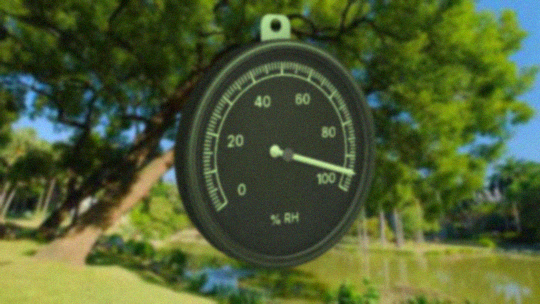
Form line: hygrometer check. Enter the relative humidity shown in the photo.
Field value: 95 %
